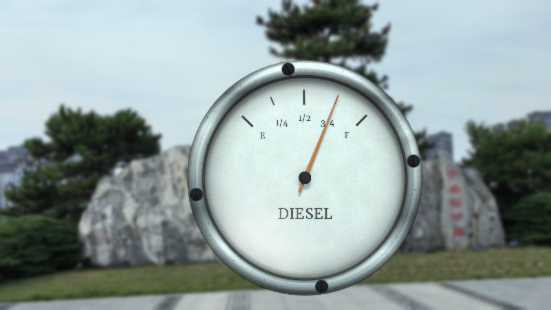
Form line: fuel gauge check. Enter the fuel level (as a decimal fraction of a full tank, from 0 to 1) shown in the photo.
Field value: 0.75
